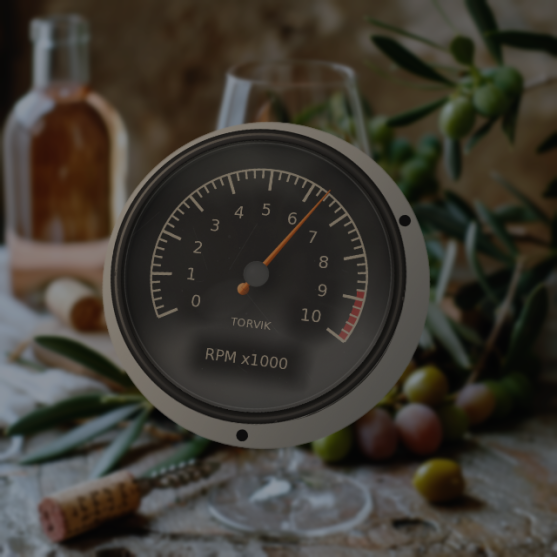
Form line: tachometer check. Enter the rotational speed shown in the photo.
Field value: 6400 rpm
